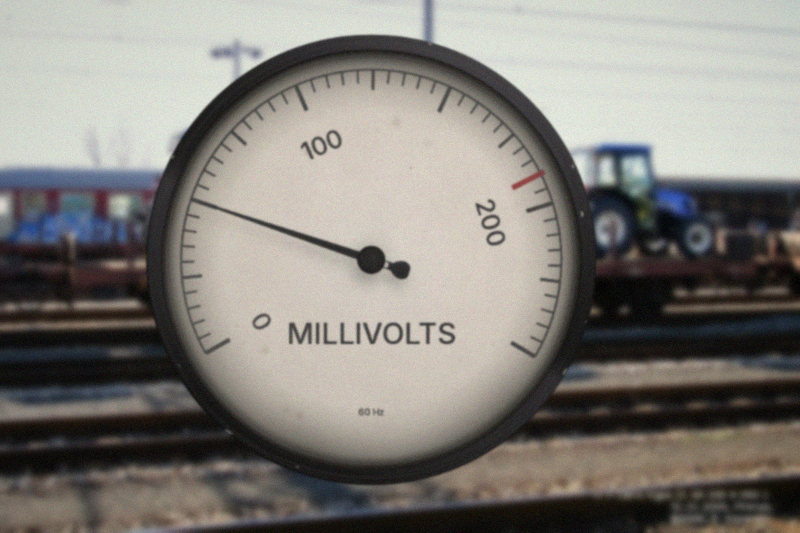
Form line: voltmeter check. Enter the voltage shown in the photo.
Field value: 50 mV
